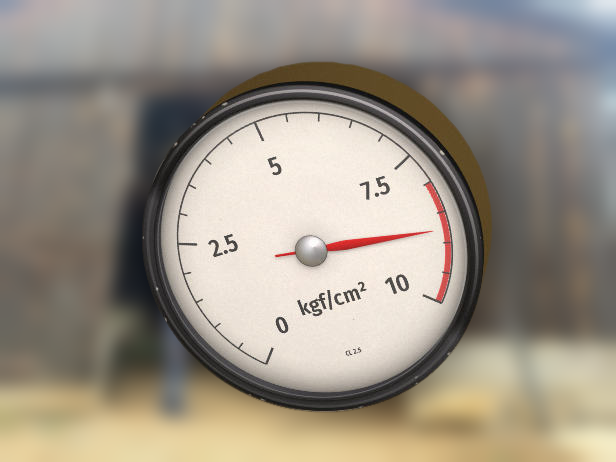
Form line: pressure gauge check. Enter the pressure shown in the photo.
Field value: 8.75 kg/cm²
